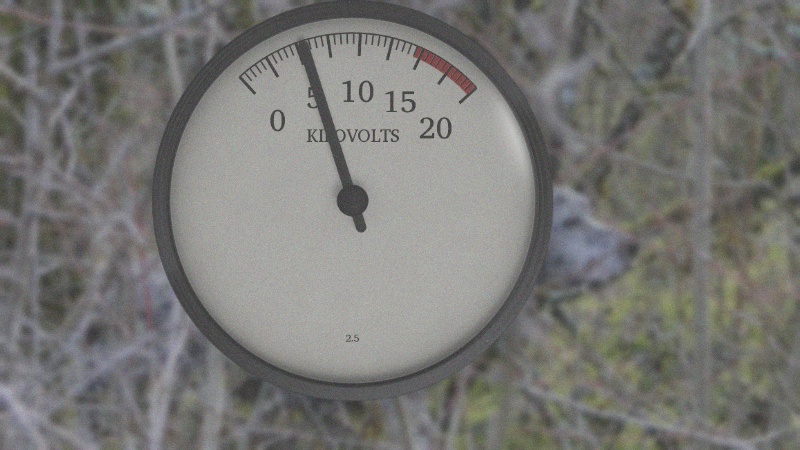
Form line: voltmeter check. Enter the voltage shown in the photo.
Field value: 5.5 kV
